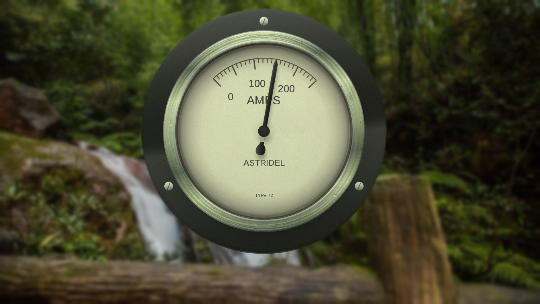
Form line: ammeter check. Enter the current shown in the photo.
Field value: 150 A
